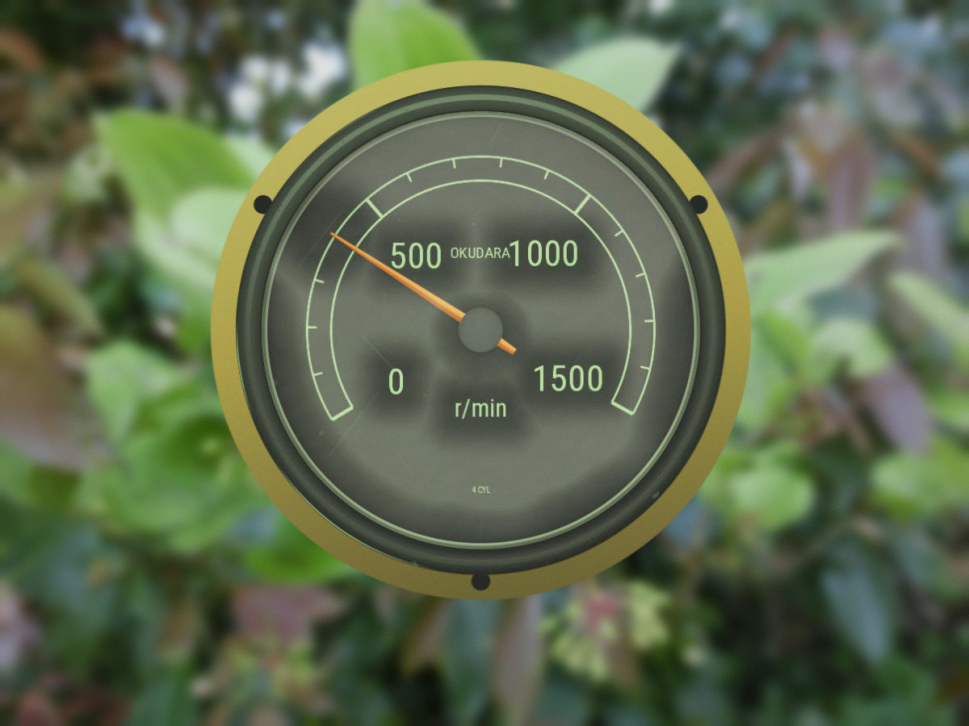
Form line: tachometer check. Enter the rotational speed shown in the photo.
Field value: 400 rpm
